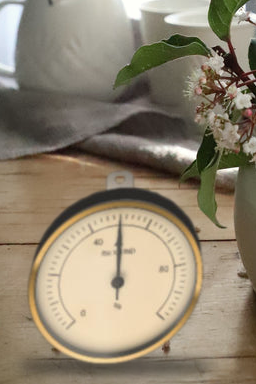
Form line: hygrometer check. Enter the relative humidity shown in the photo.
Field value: 50 %
